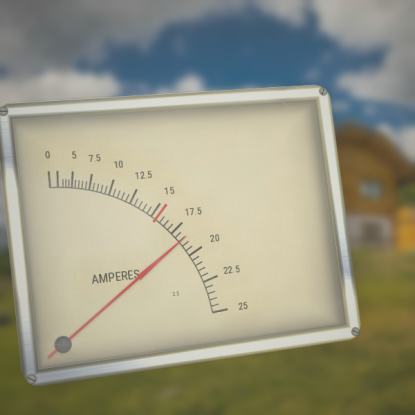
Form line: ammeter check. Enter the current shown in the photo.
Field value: 18.5 A
